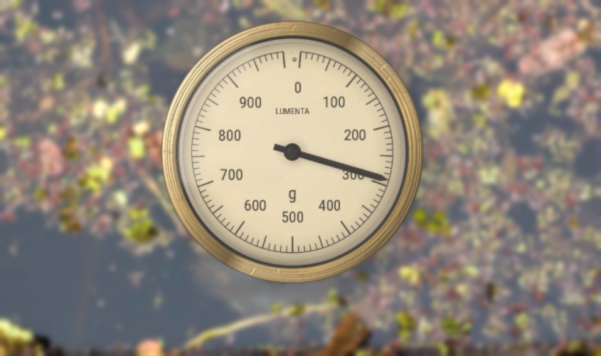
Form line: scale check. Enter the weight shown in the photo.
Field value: 290 g
